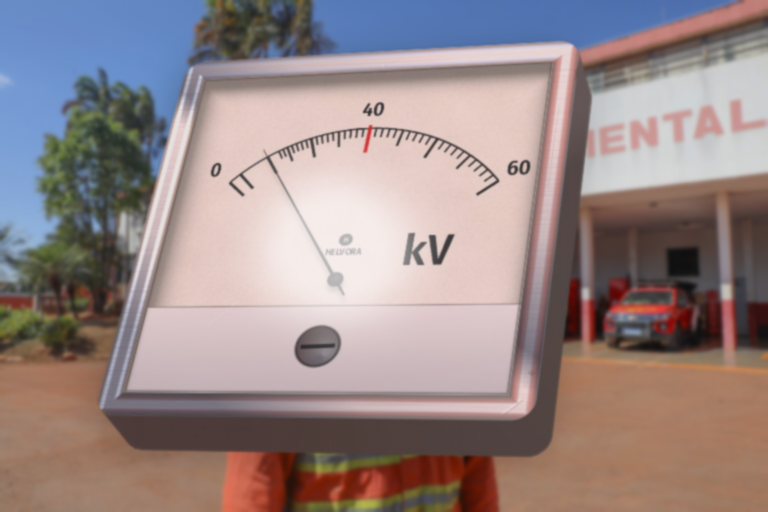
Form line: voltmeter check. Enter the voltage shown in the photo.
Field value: 20 kV
